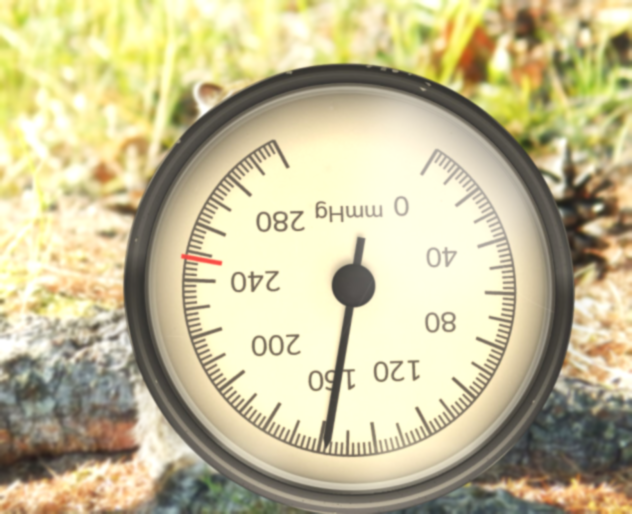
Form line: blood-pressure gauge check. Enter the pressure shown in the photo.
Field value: 158 mmHg
